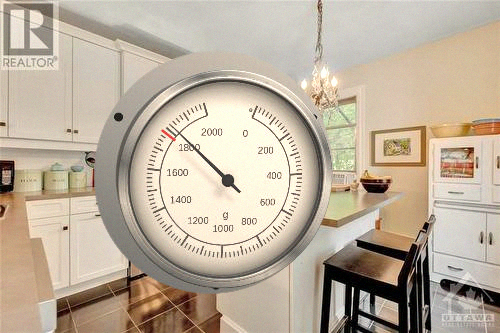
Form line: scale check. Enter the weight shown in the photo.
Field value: 1820 g
